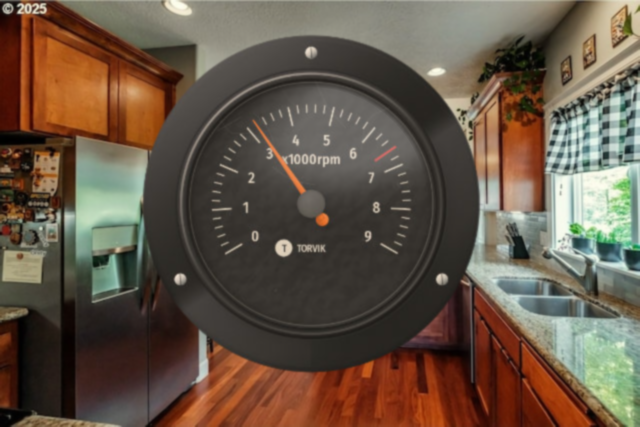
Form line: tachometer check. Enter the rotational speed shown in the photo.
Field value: 3200 rpm
